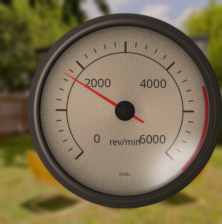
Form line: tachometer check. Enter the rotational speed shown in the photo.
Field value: 1700 rpm
